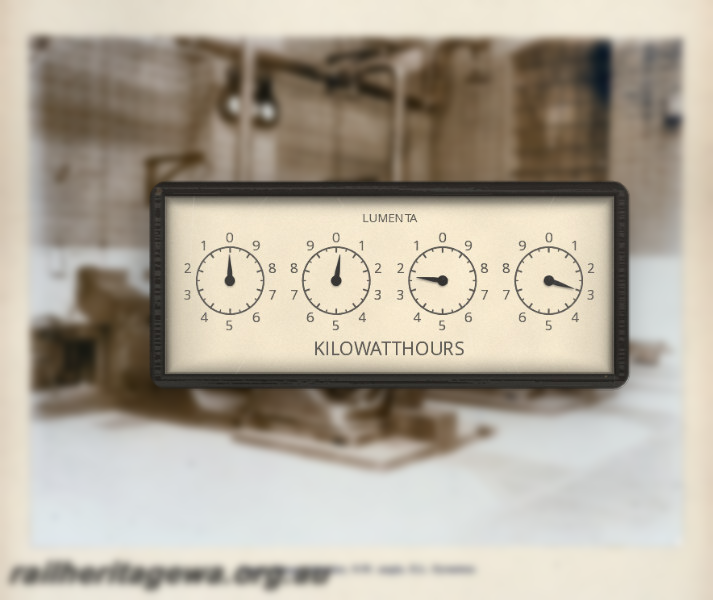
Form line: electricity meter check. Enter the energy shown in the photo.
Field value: 23 kWh
